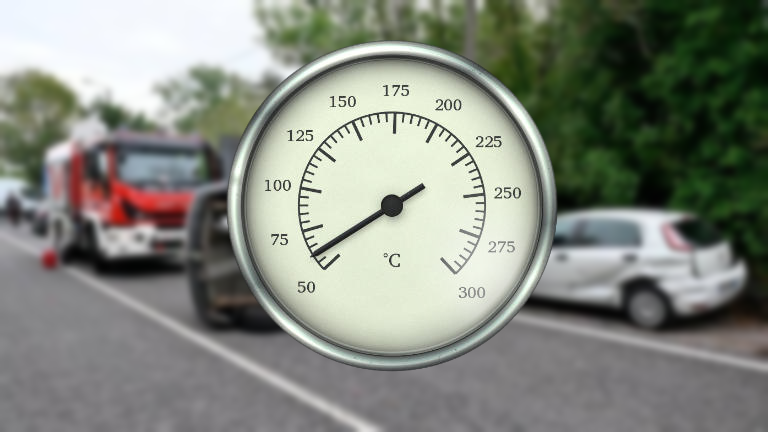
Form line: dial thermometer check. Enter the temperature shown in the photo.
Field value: 60 °C
